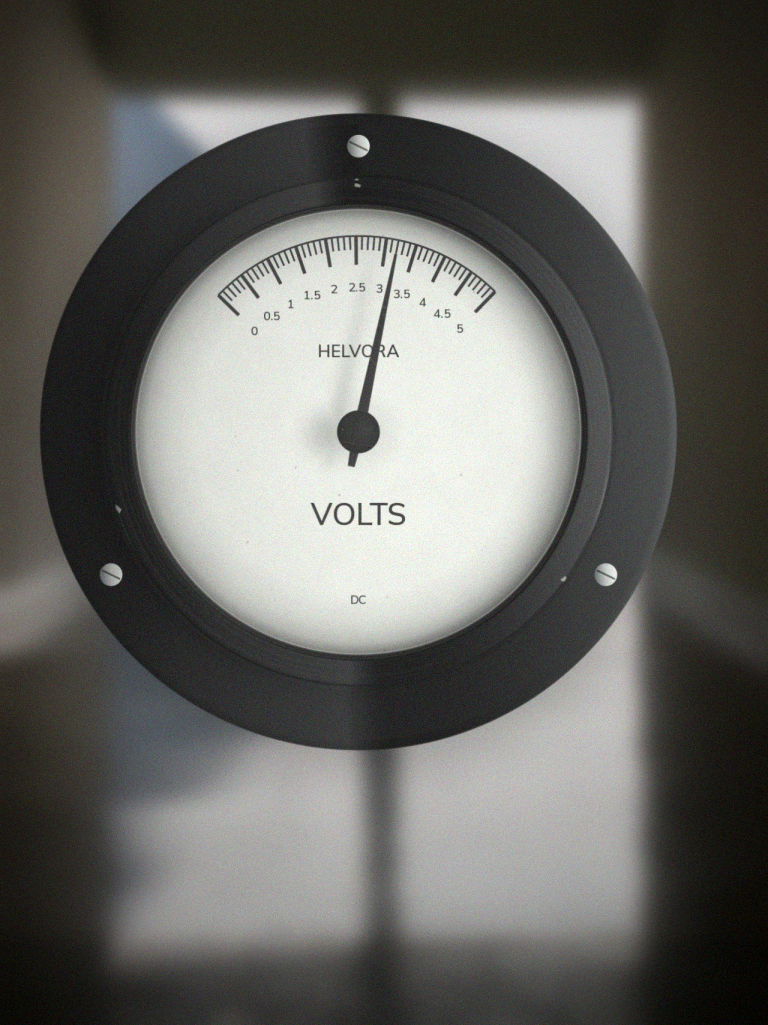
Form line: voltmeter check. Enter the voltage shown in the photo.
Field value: 3.2 V
